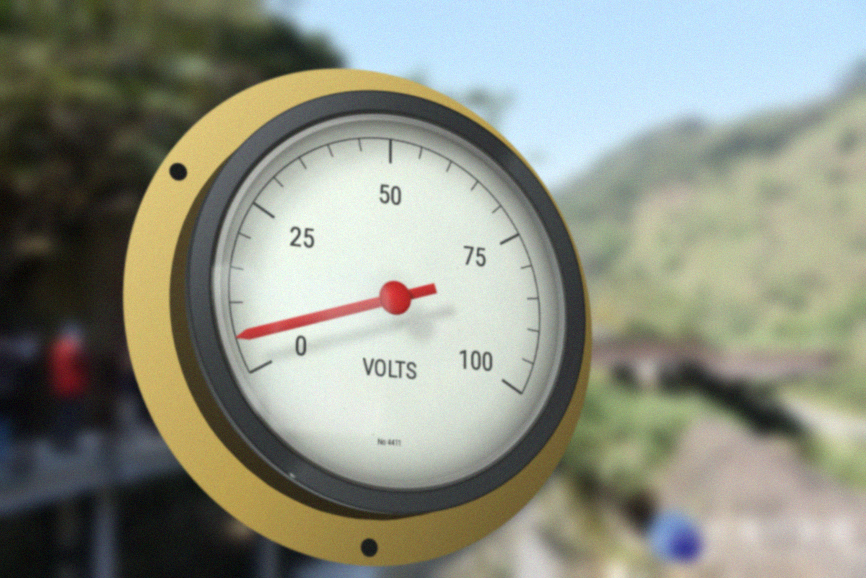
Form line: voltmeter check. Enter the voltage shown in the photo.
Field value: 5 V
